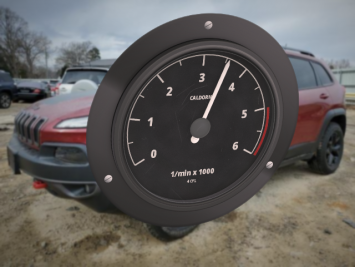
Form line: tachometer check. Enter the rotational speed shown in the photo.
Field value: 3500 rpm
